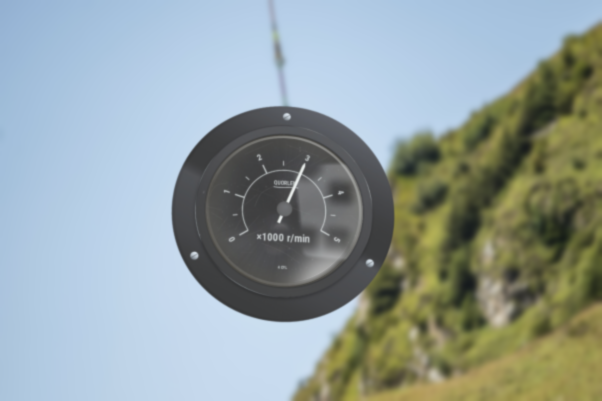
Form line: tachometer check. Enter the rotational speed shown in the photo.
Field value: 3000 rpm
